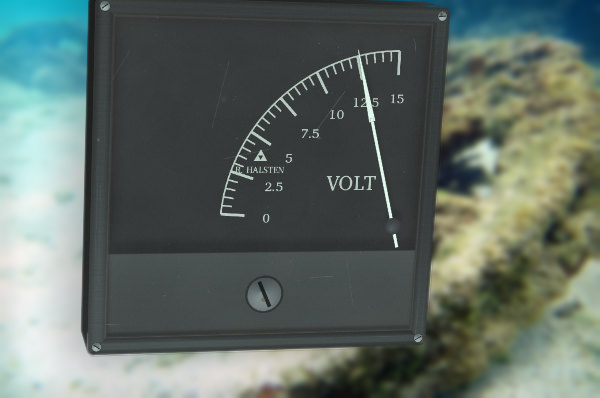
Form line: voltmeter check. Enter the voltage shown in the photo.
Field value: 12.5 V
